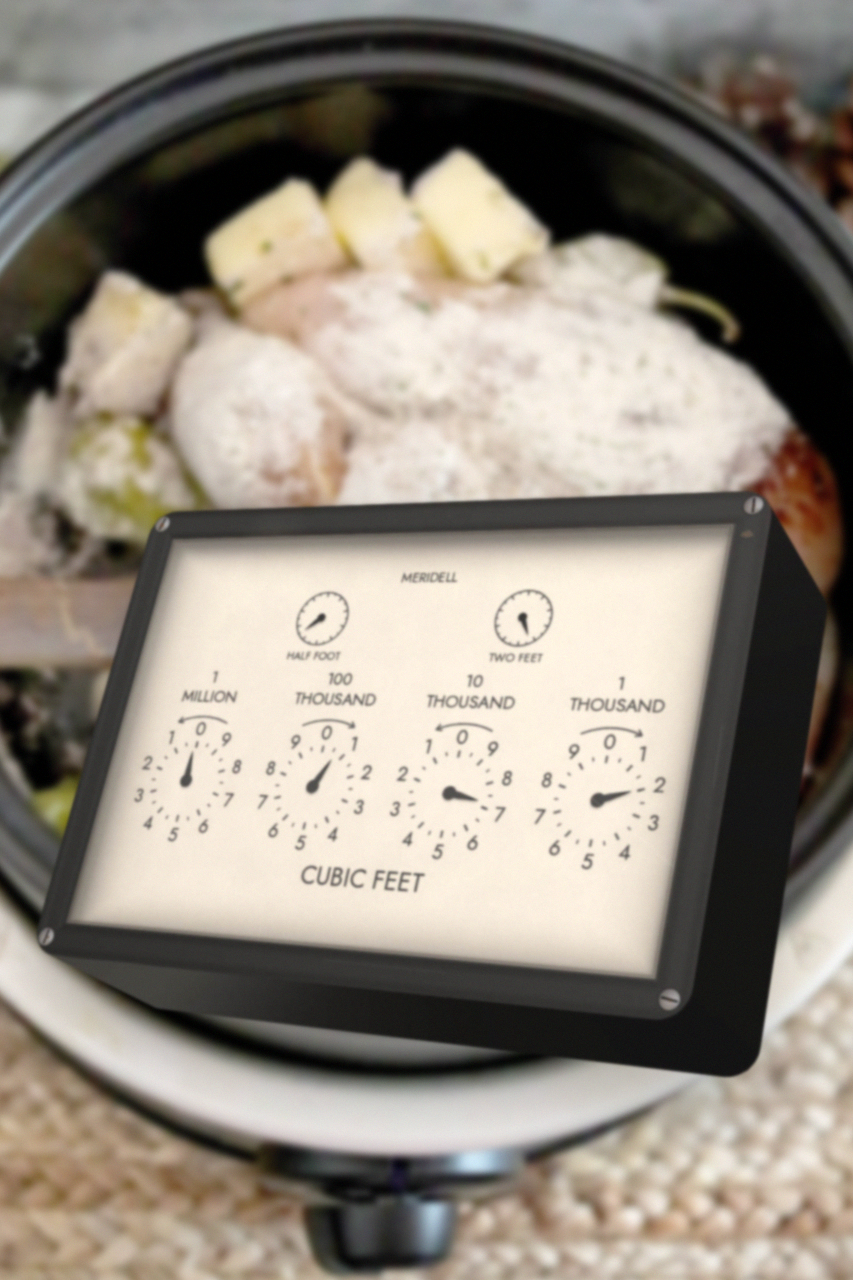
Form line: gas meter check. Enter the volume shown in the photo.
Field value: 7200 ft³
